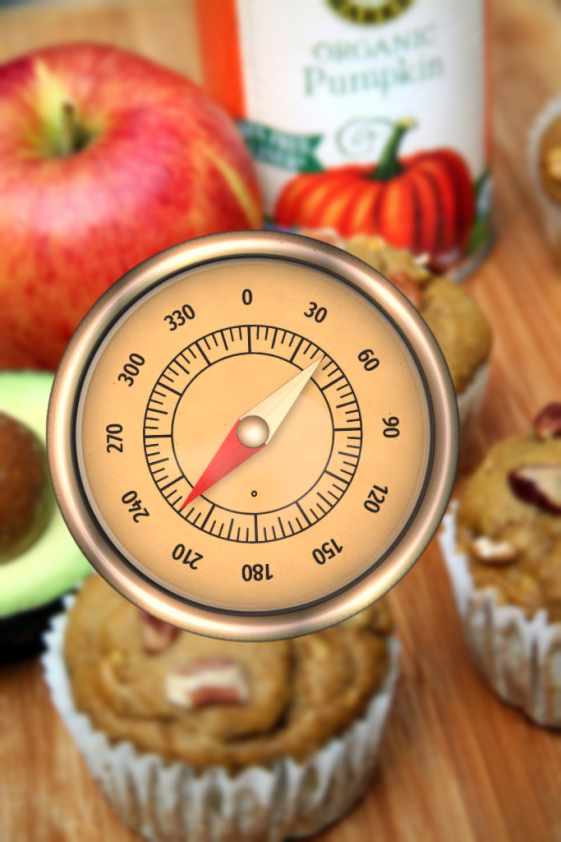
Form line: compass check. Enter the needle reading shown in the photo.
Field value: 225 °
